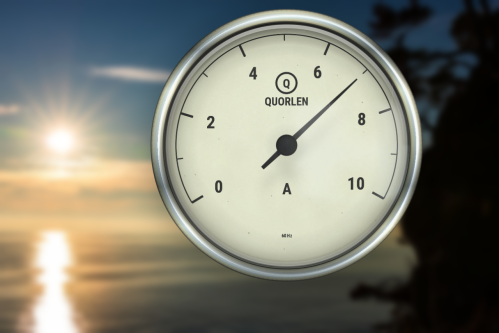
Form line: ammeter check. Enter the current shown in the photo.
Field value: 7 A
